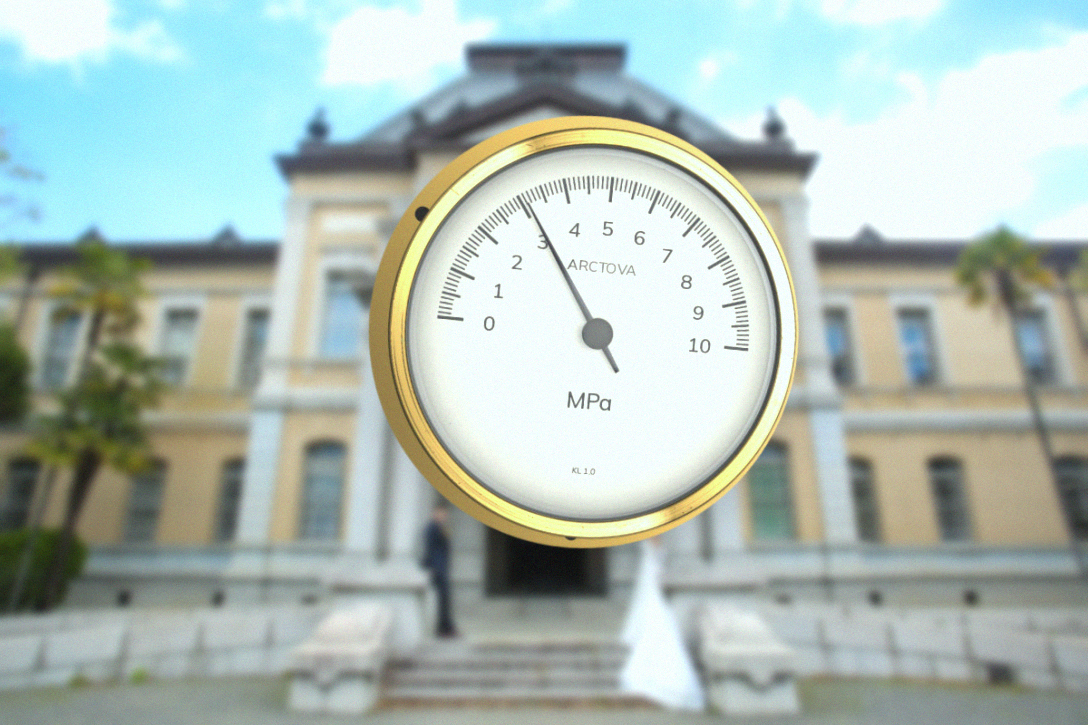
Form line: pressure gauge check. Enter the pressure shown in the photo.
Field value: 3.1 MPa
